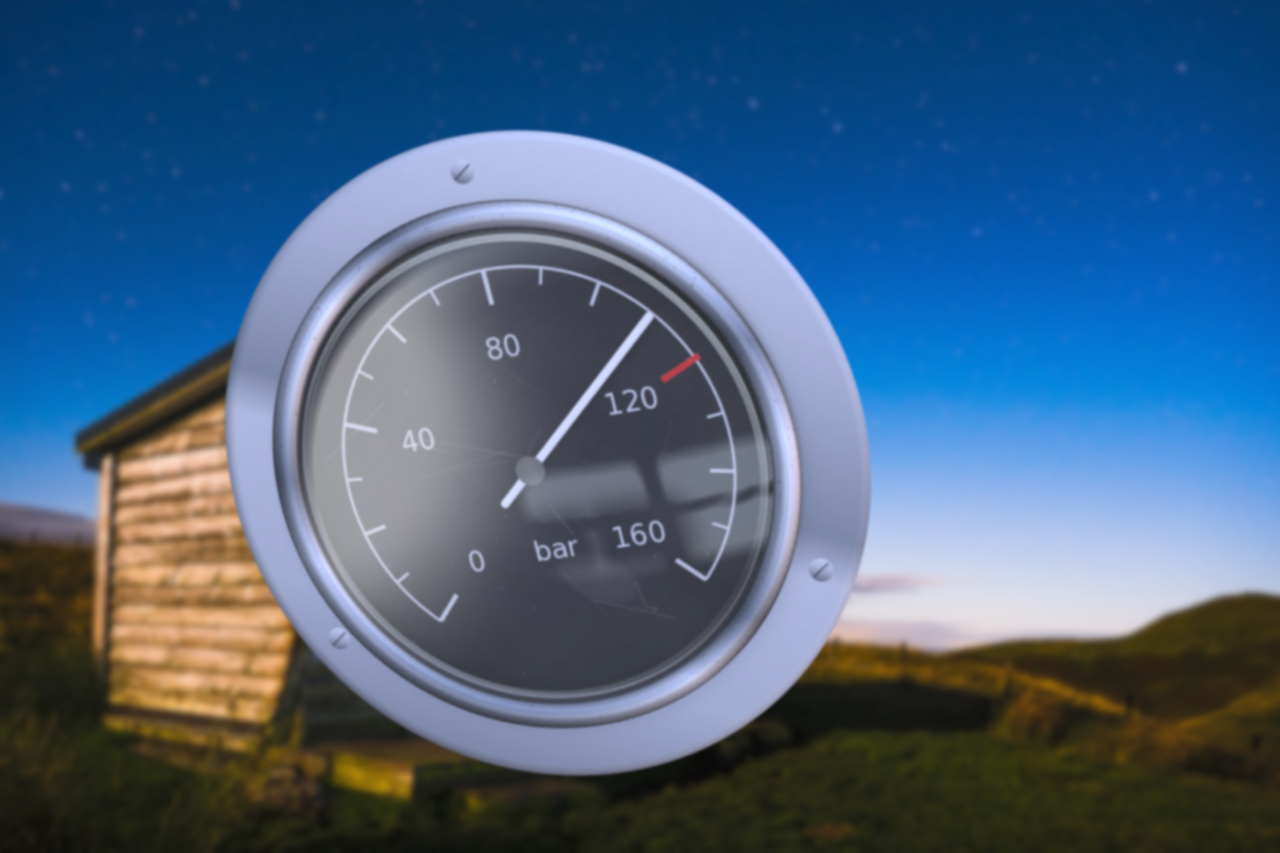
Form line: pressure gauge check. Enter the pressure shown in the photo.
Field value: 110 bar
